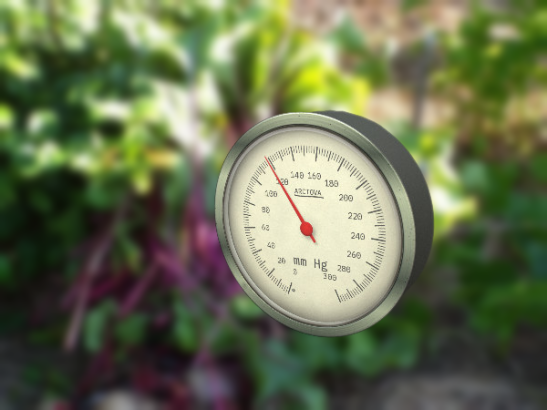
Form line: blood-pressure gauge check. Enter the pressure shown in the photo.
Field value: 120 mmHg
